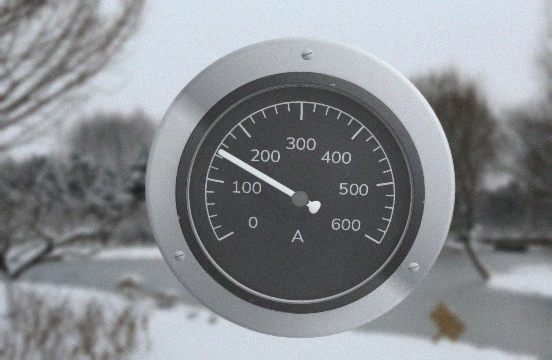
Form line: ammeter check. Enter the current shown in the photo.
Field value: 150 A
